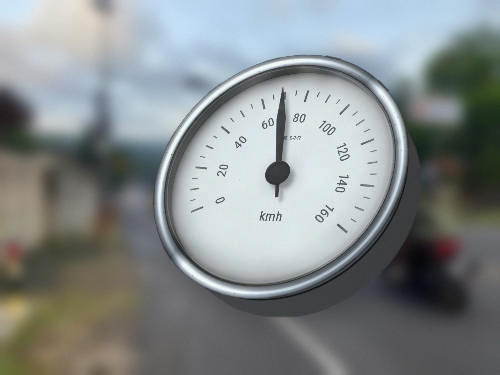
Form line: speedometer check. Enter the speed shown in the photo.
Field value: 70 km/h
